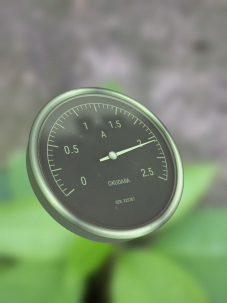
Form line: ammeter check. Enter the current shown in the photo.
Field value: 2.05 A
